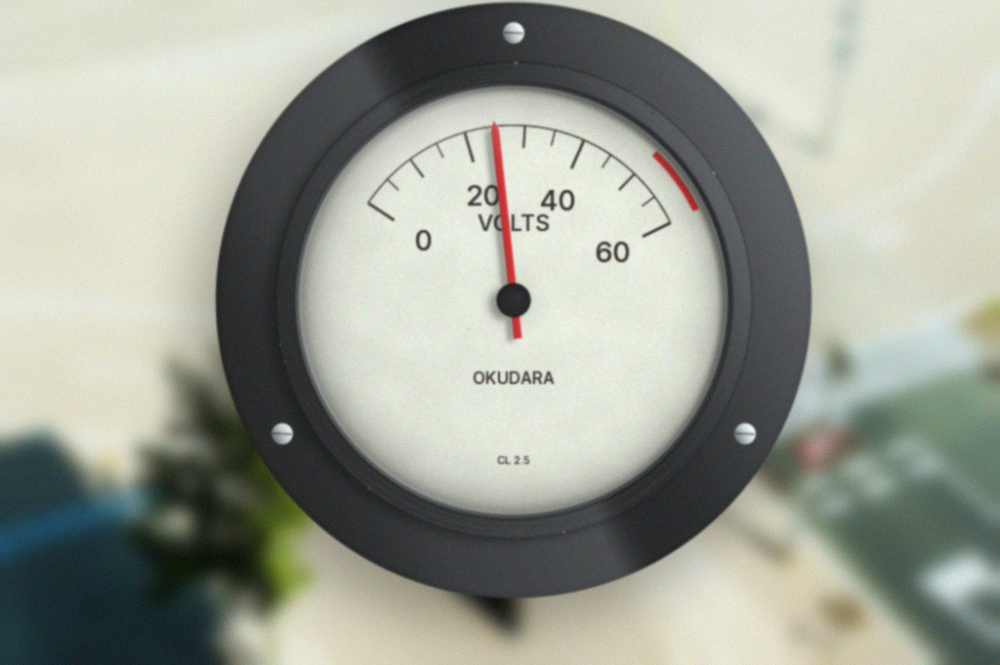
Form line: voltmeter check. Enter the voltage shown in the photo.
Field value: 25 V
